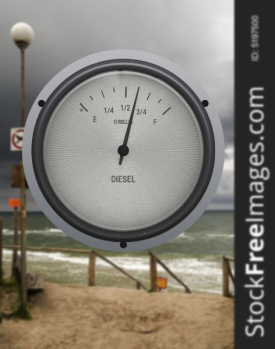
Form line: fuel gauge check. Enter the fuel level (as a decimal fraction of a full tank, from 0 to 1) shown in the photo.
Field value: 0.625
